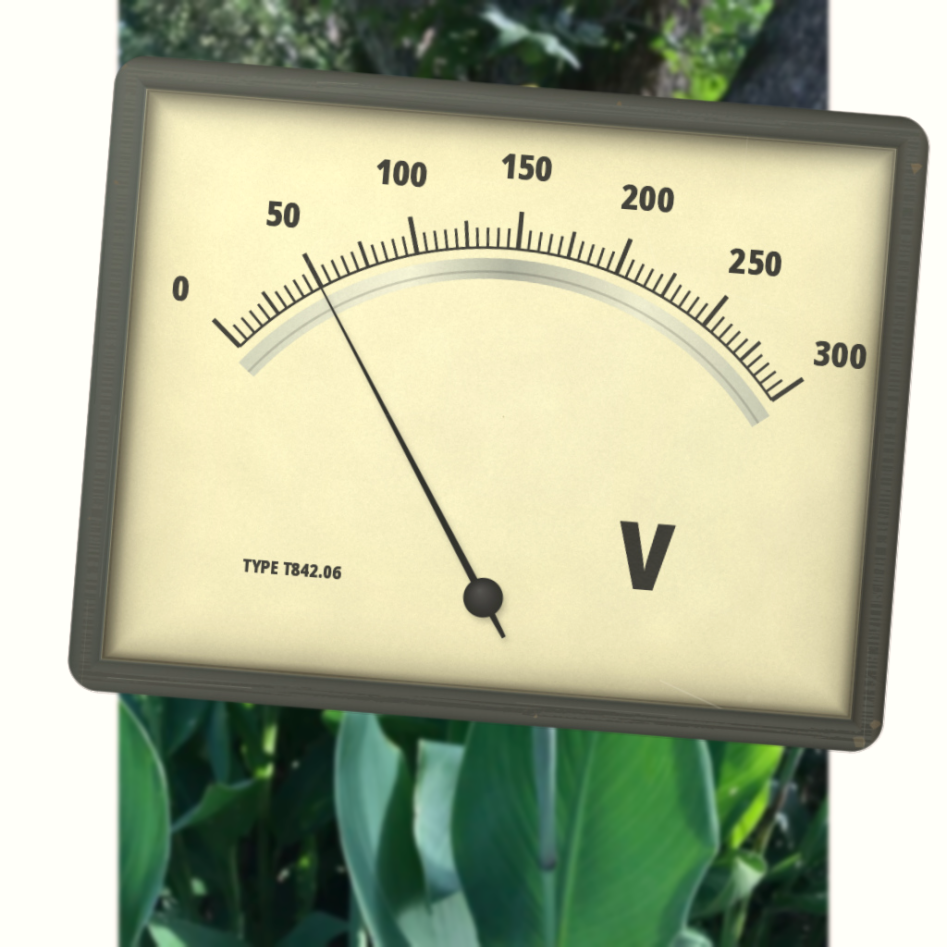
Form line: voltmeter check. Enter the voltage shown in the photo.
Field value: 50 V
